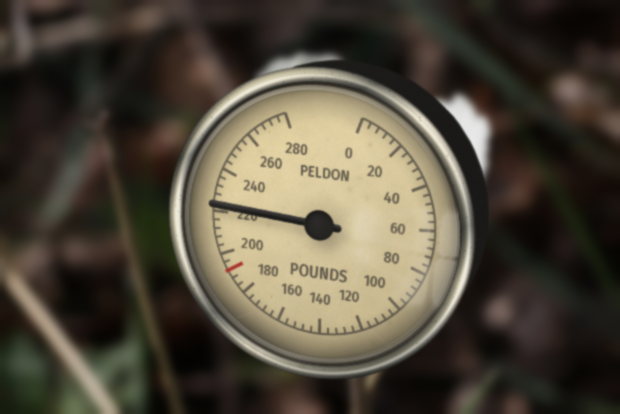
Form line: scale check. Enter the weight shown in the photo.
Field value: 224 lb
